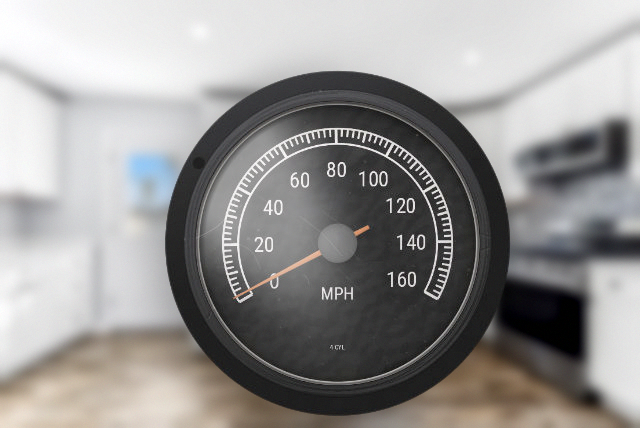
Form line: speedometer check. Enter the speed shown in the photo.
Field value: 2 mph
